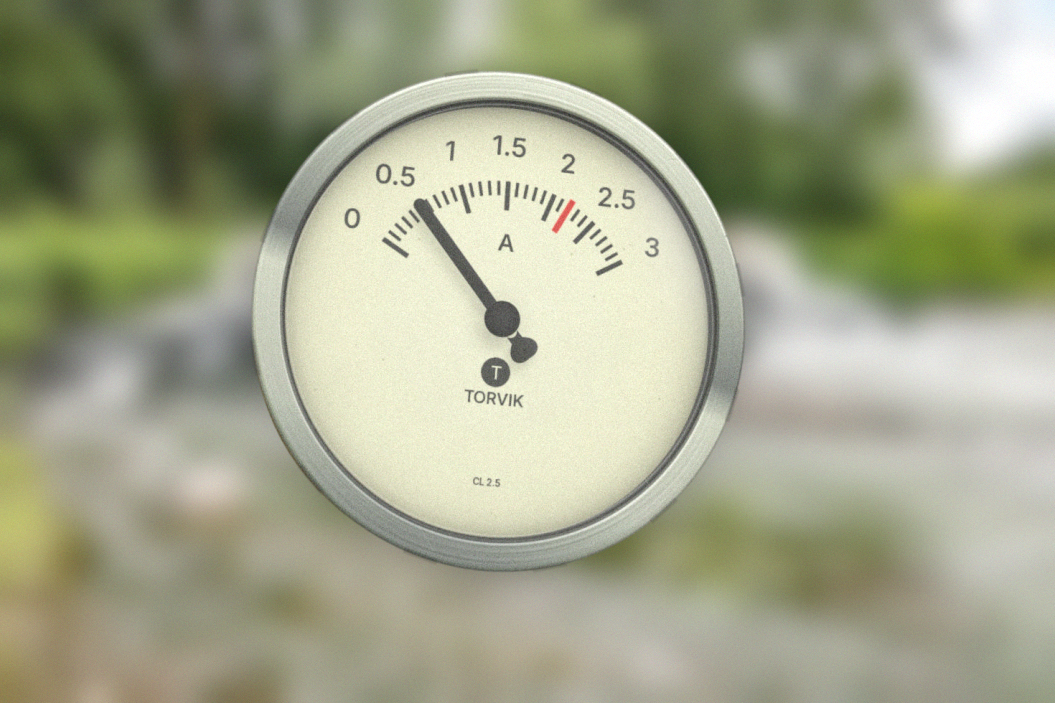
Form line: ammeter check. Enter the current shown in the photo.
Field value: 0.5 A
